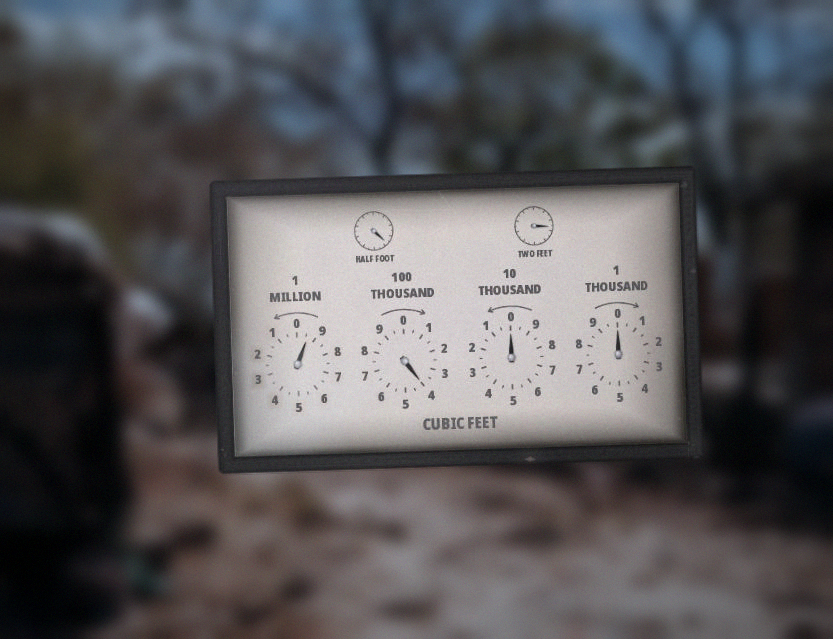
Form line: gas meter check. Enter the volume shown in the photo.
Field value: 940000 ft³
